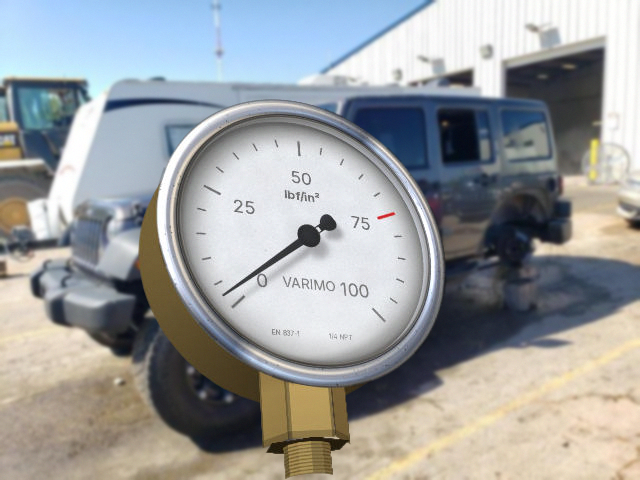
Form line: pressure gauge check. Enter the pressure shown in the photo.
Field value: 2.5 psi
